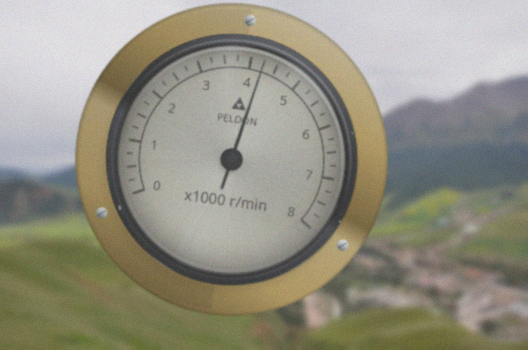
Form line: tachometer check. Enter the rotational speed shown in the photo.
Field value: 4250 rpm
